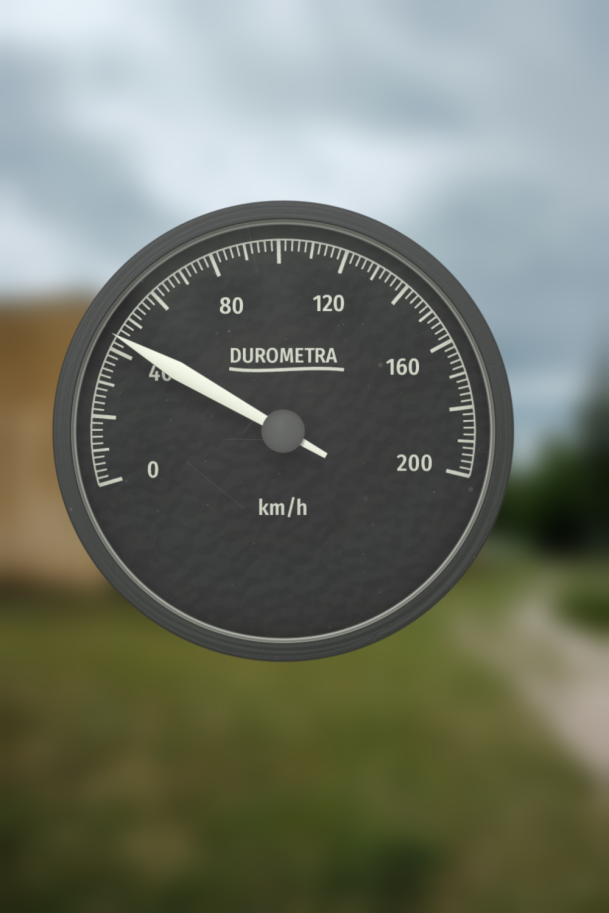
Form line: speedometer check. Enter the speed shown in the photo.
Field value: 44 km/h
